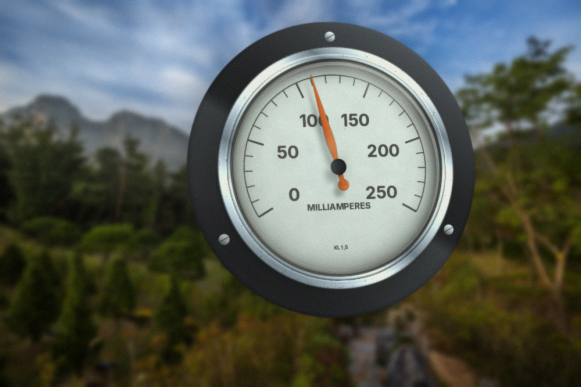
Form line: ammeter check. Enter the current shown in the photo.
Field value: 110 mA
